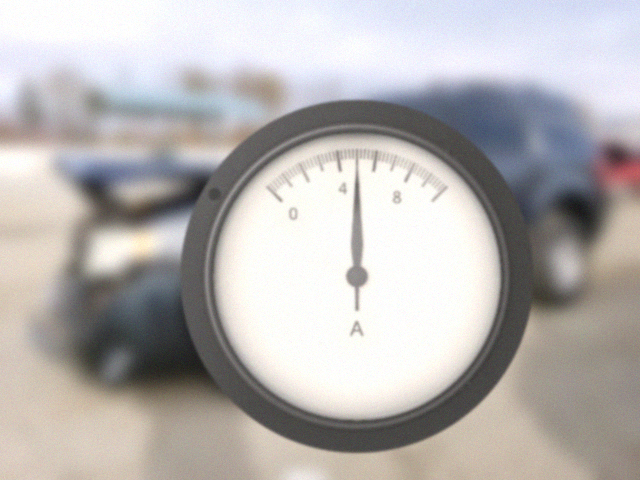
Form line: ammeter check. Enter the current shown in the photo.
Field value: 5 A
